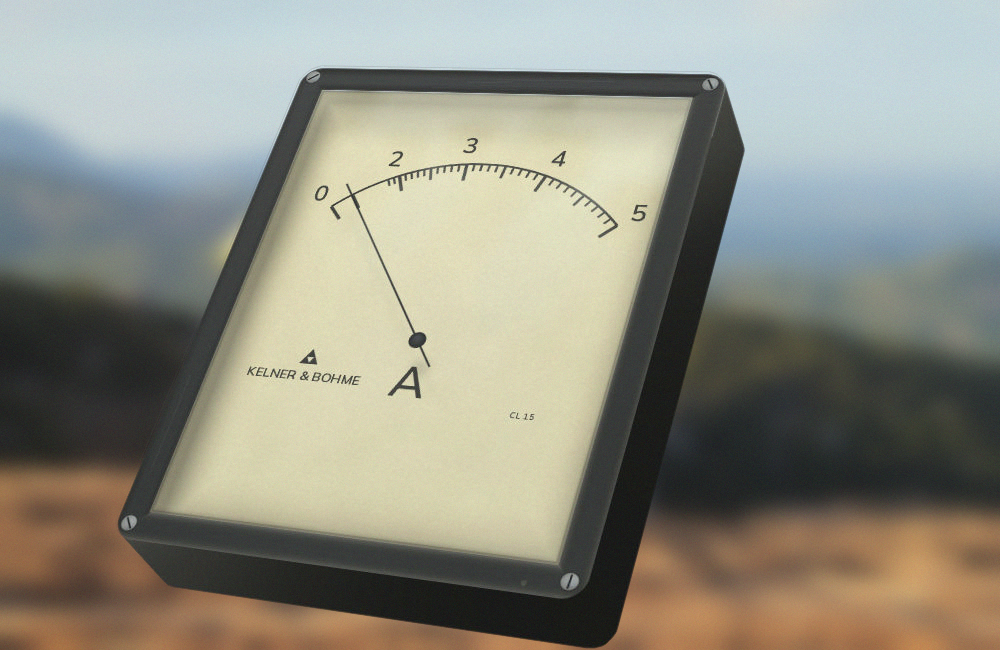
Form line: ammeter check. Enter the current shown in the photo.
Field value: 1 A
